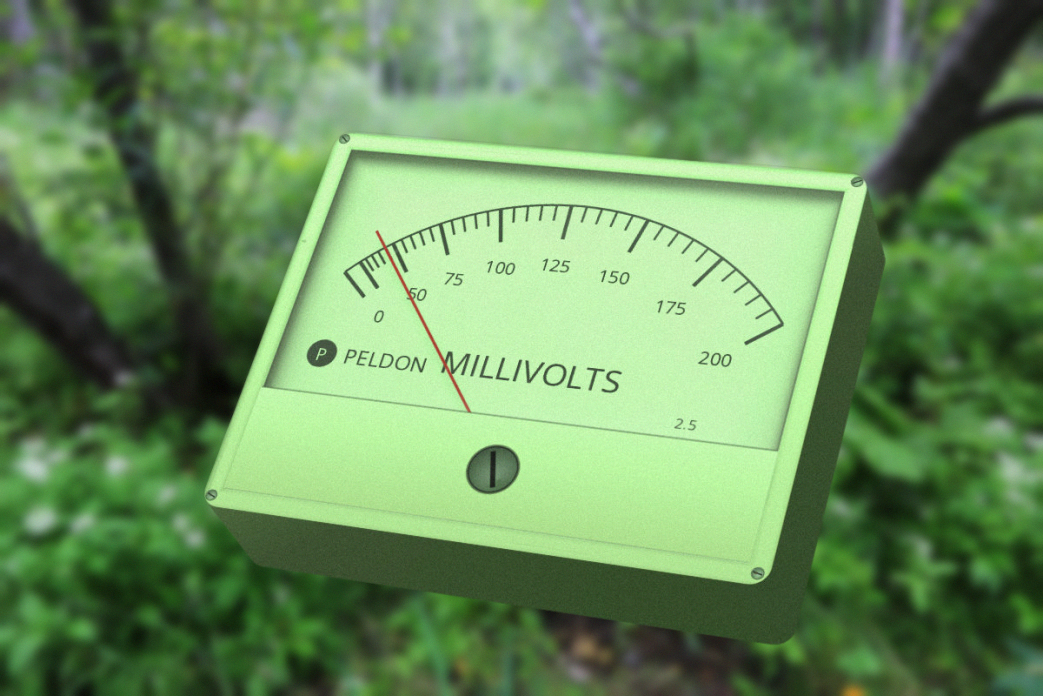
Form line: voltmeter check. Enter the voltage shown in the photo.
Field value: 45 mV
